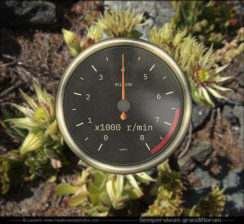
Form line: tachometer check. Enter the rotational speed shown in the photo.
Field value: 4000 rpm
